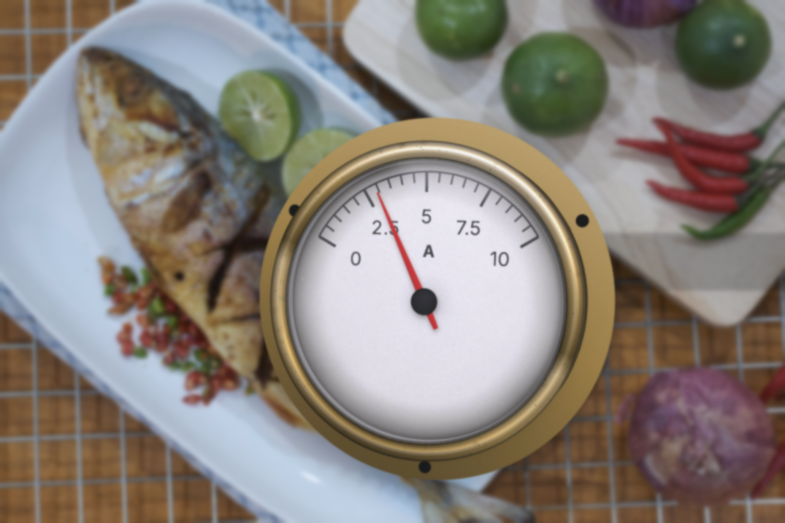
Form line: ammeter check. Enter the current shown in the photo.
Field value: 3 A
